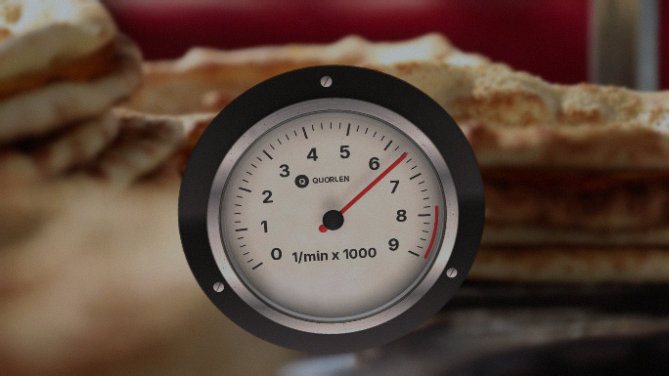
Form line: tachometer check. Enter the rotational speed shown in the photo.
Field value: 6400 rpm
